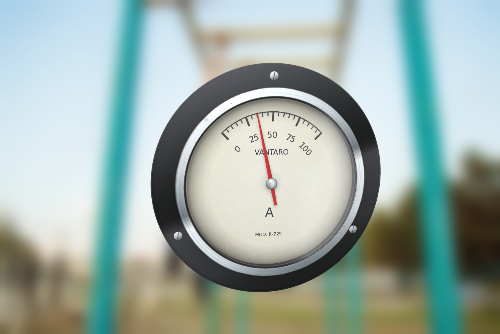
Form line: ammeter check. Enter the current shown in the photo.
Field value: 35 A
